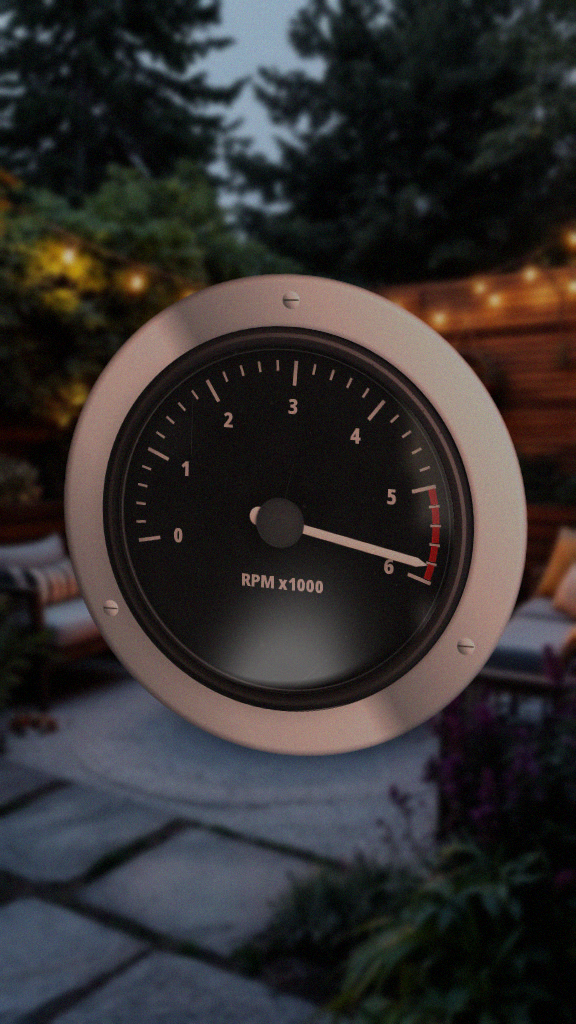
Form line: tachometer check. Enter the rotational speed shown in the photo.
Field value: 5800 rpm
